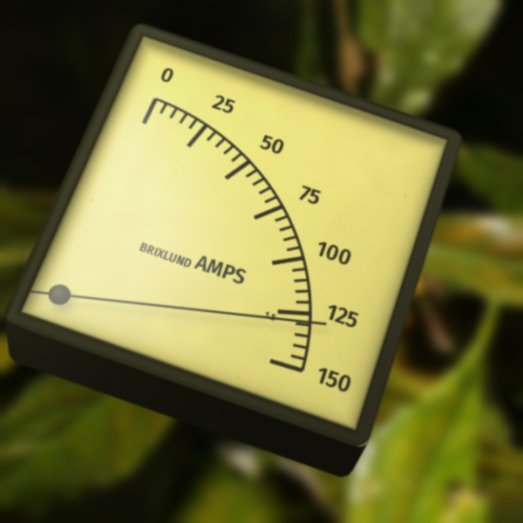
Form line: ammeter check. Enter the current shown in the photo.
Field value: 130 A
